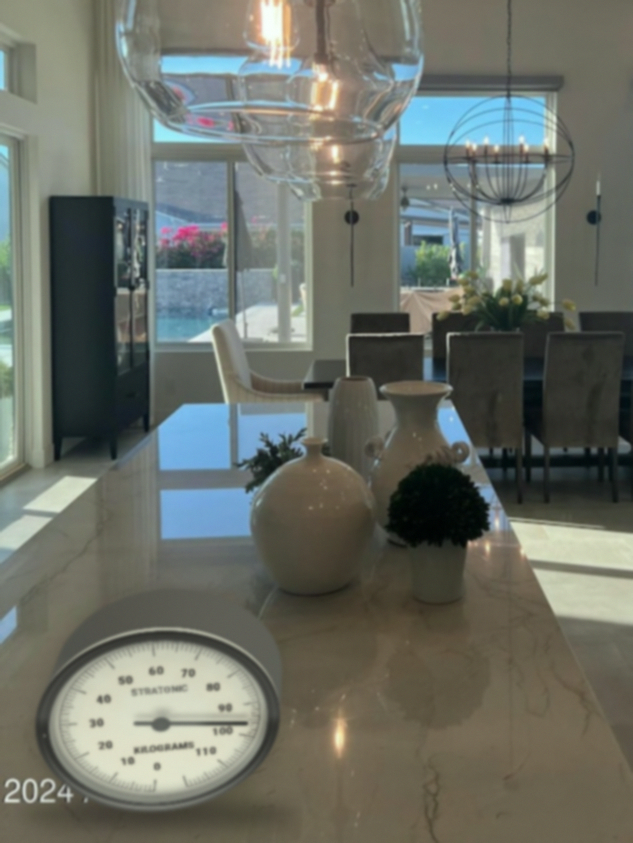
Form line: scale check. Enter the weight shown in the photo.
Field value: 95 kg
